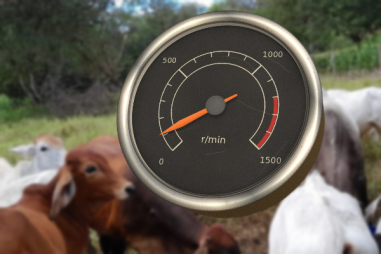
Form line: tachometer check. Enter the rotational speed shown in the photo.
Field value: 100 rpm
